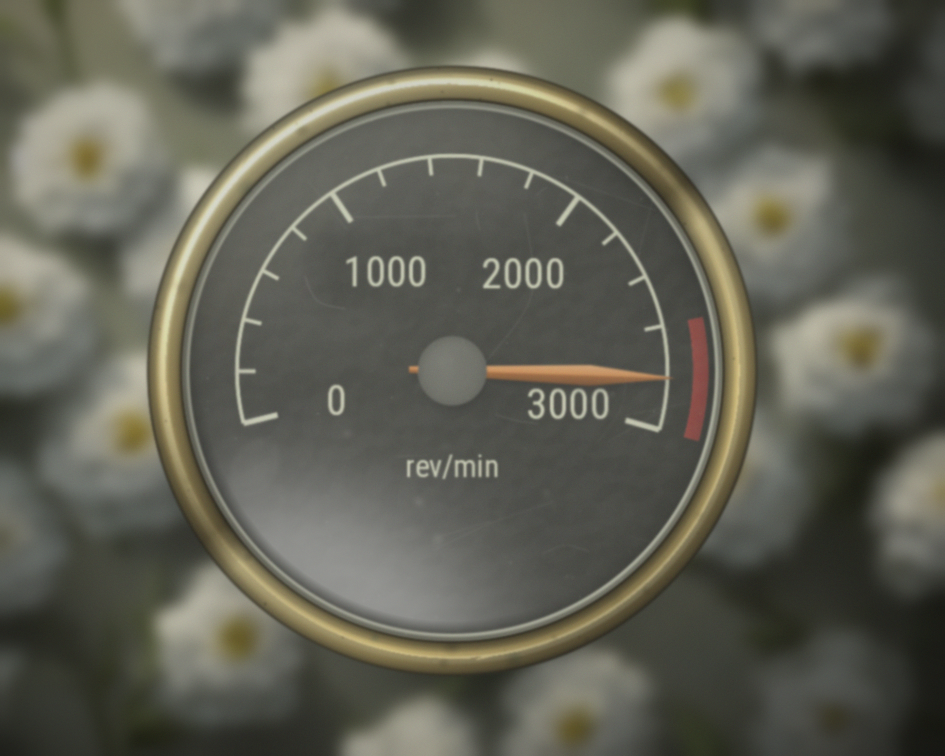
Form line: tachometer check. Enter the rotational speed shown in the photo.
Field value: 2800 rpm
